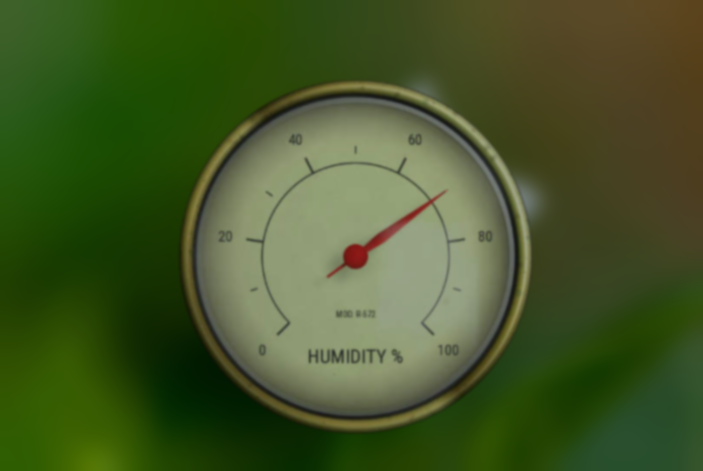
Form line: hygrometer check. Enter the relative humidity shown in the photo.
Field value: 70 %
